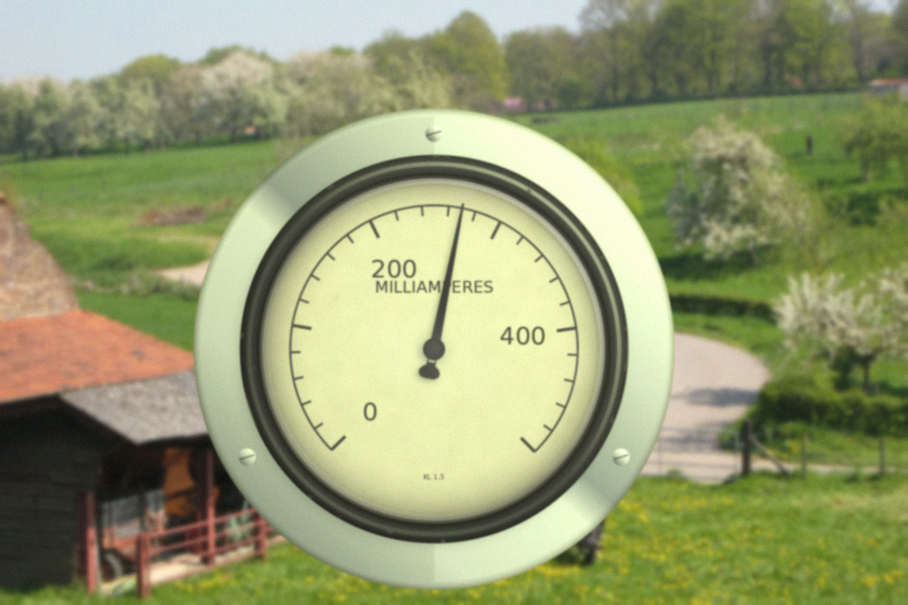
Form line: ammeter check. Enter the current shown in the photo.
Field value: 270 mA
